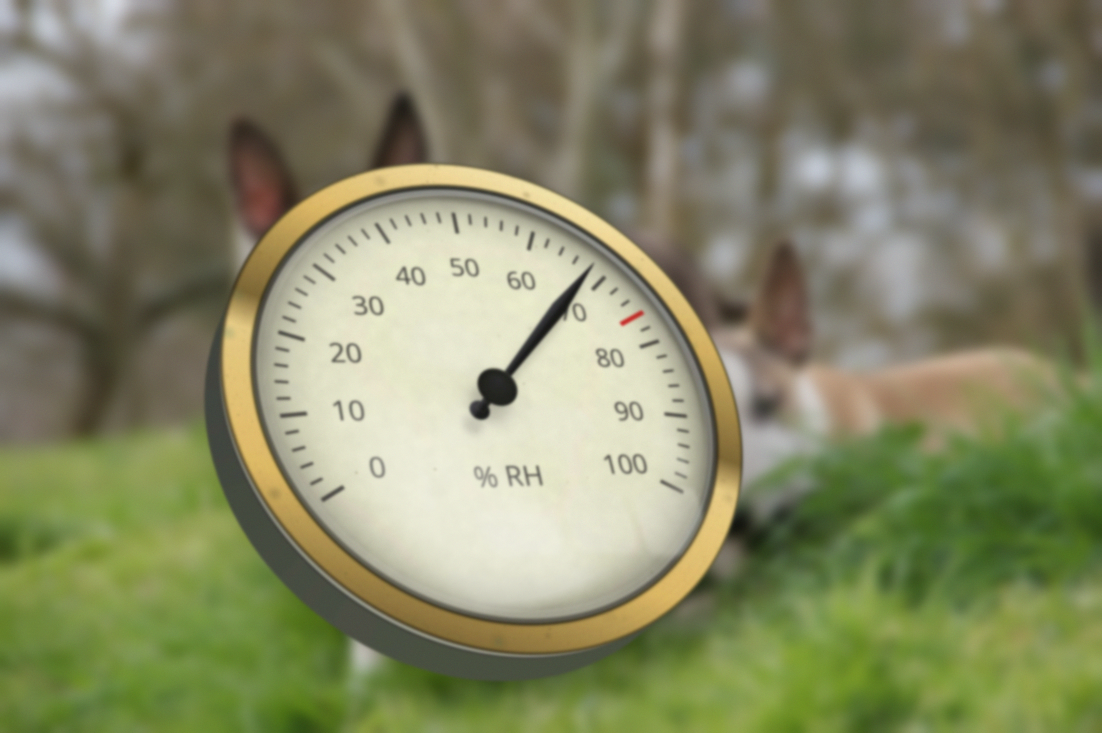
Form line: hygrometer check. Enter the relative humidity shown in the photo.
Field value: 68 %
